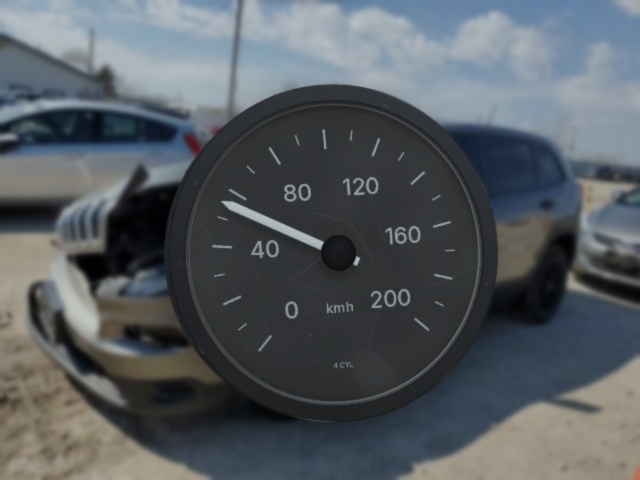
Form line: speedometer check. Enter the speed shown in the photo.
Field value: 55 km/h
